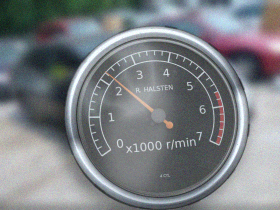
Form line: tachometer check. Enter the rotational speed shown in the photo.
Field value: 2200 rpm
